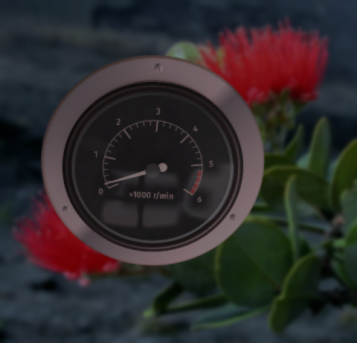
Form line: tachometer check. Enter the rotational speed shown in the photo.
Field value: 200 rpm
